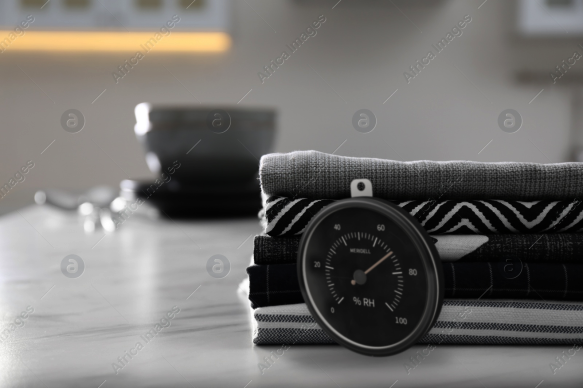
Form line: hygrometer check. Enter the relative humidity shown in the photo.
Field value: 70 %
